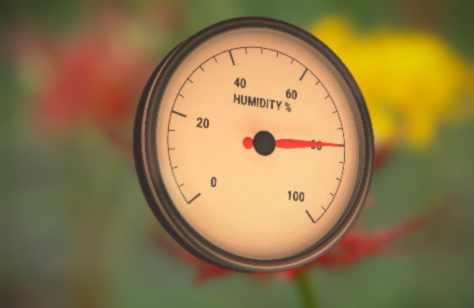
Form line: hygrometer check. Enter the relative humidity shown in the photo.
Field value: 80 %
